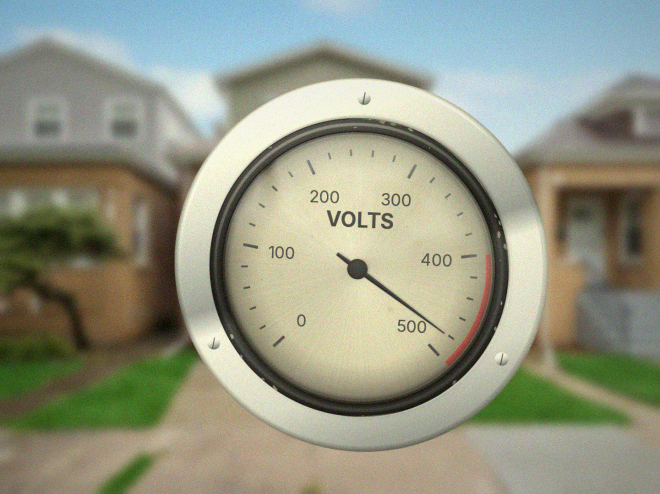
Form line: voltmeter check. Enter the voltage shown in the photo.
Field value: 480 V
